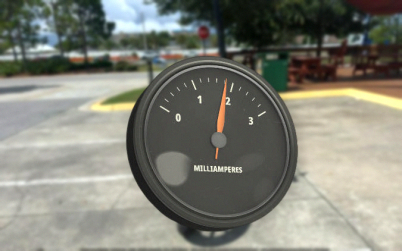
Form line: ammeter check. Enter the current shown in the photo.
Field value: 1.8 mA
